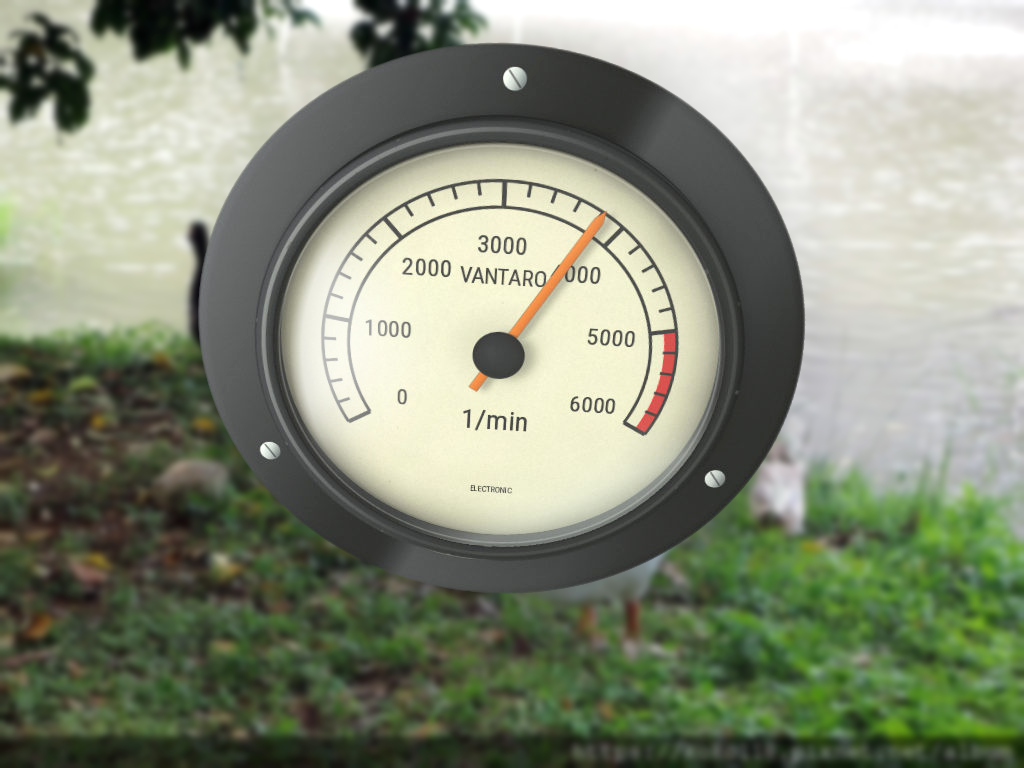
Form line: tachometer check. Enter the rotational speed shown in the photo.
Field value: 3800 rpm
